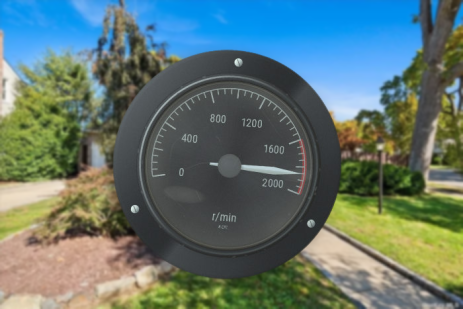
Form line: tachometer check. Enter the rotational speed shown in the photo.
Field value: 1850 rpm
